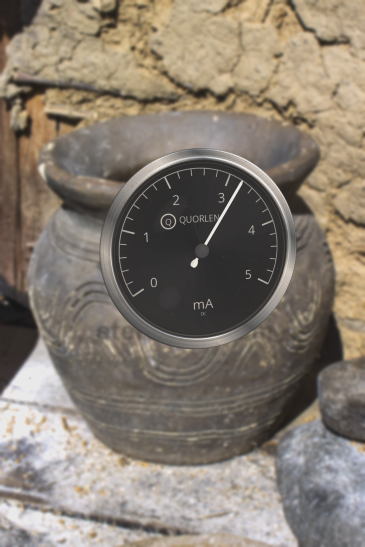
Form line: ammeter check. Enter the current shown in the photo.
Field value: 3.2 mA
